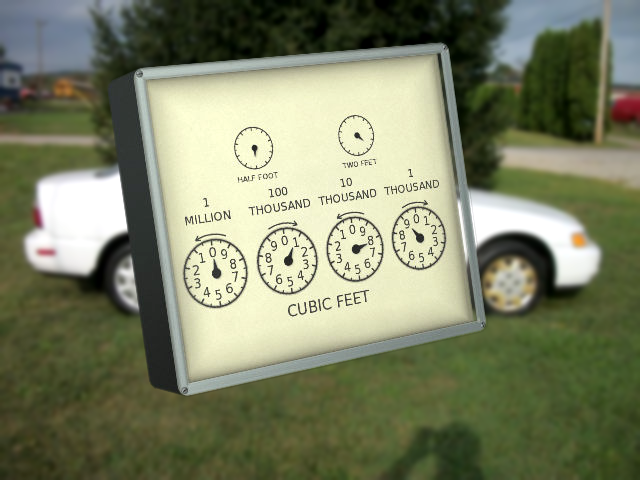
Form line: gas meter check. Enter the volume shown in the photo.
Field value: 7900 ft³
